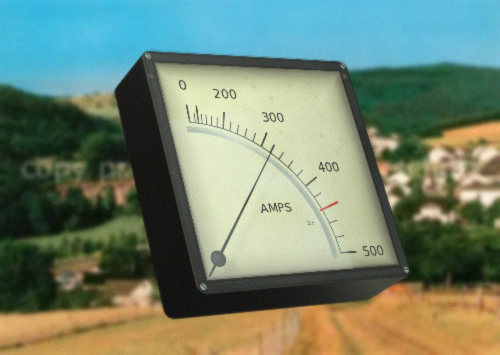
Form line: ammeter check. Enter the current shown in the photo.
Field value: 320 A
